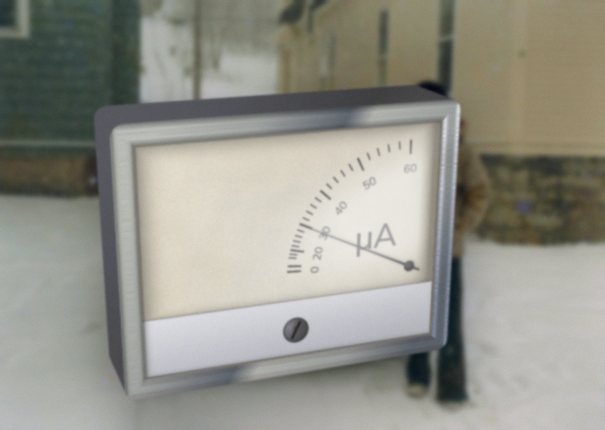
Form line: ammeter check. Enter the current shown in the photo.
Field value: 30 µA
